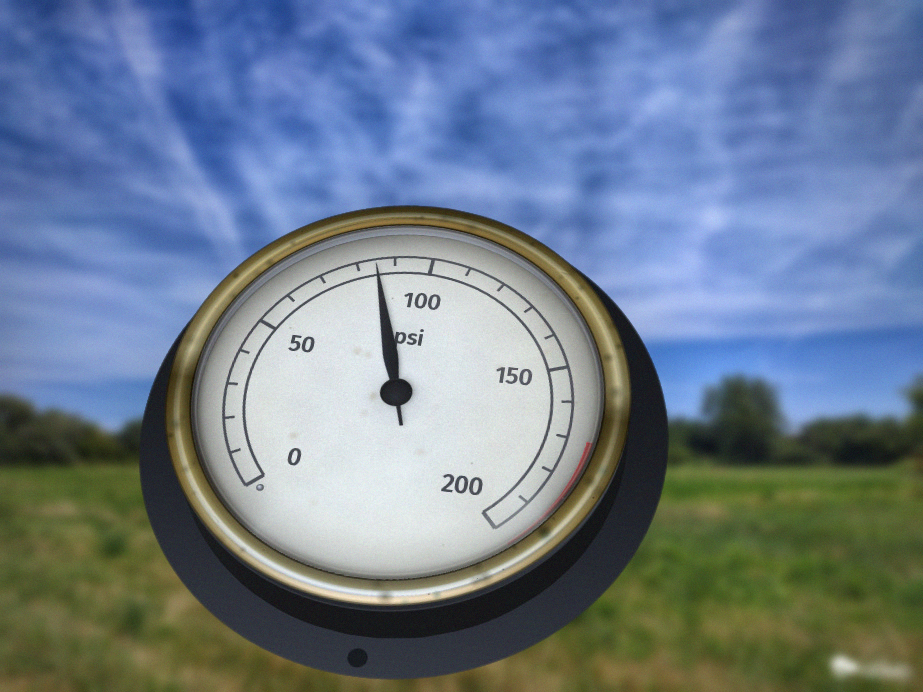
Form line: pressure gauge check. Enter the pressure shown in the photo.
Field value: 85 psi
